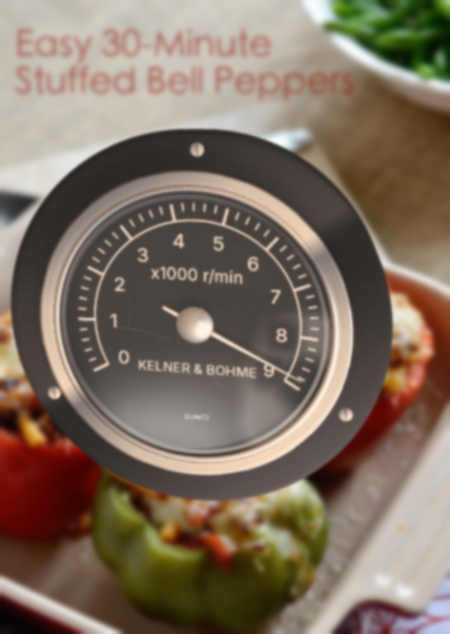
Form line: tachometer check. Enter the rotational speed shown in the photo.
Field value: 8800 rpm
